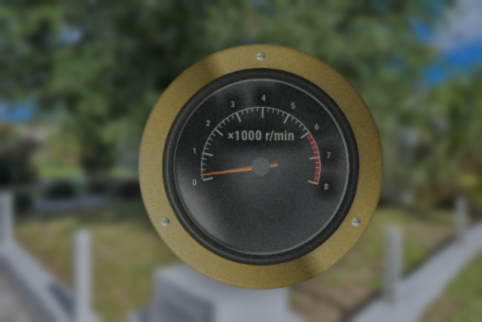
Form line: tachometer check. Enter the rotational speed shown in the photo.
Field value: 200 rpm
